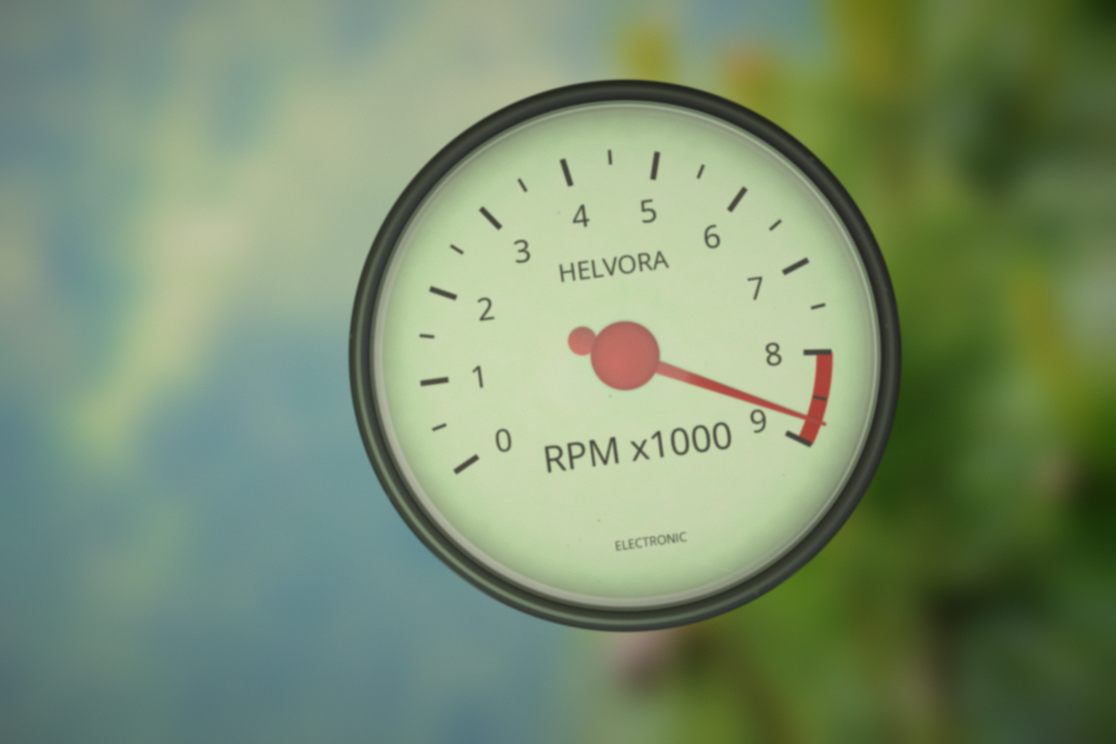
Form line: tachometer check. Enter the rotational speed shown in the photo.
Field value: 8750 rpm
